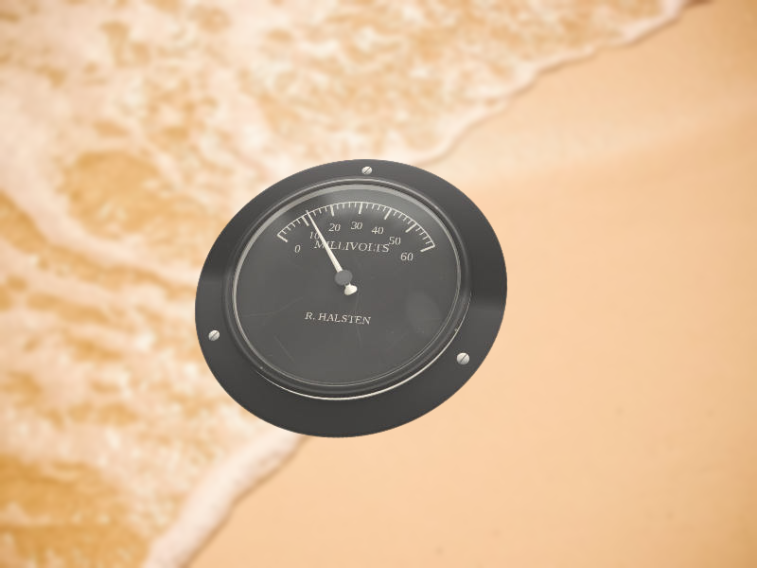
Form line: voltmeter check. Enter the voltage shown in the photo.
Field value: 12 mV
